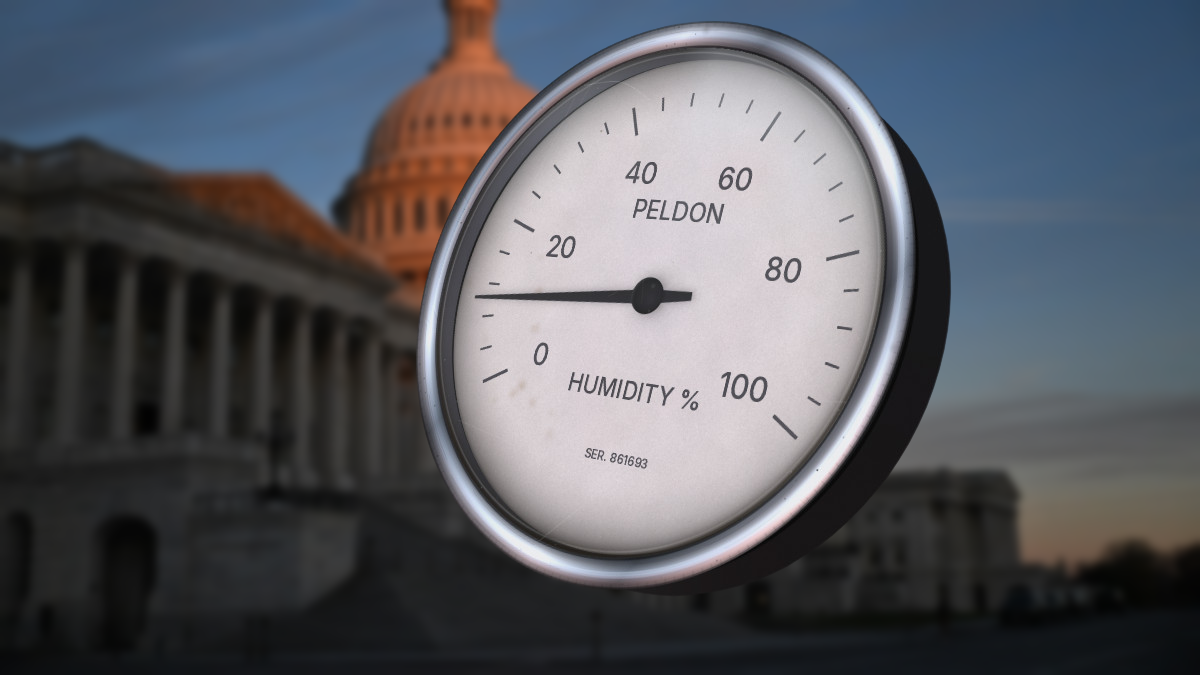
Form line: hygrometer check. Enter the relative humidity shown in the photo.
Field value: 10 %
